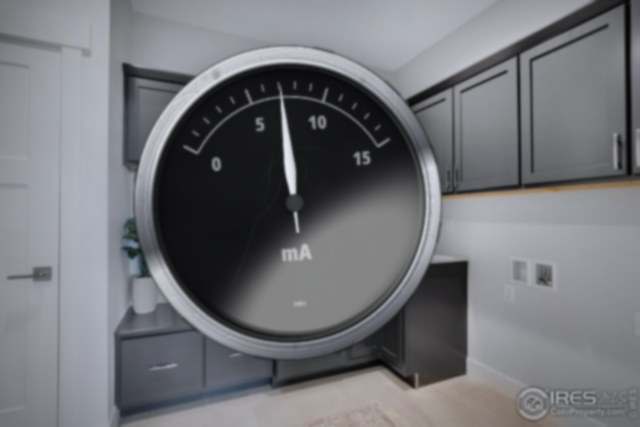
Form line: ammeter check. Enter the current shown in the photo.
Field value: 7 mA
